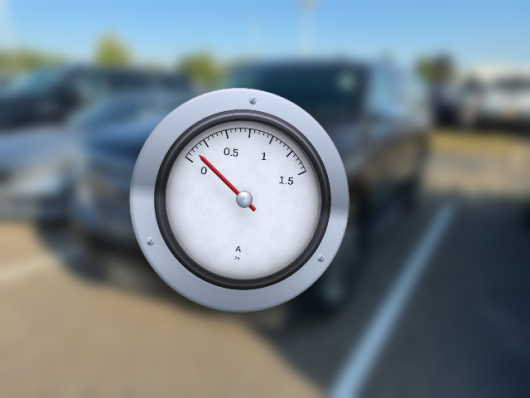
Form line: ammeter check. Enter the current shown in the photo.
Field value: 0.1 A
